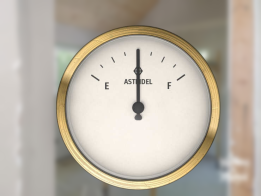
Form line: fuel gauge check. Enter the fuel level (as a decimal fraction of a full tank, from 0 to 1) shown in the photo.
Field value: 0.5
